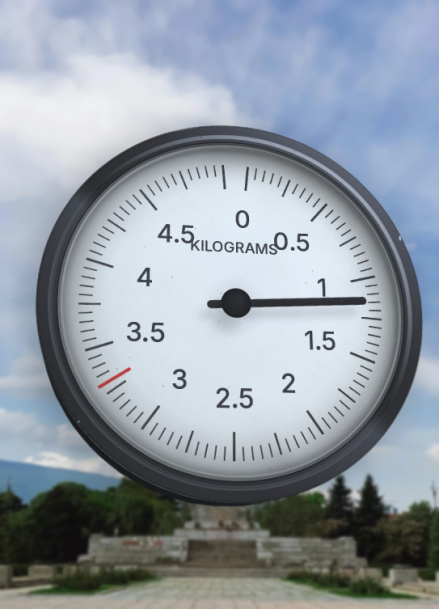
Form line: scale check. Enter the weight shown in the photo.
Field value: 1.15 kg
